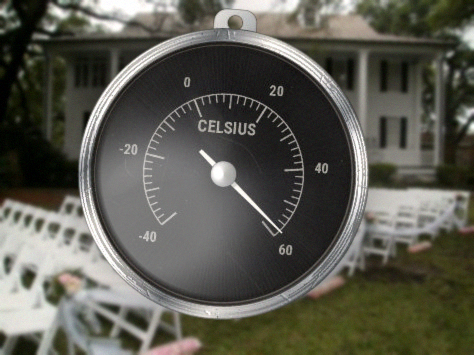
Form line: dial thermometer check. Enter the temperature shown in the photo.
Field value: 58 °C
